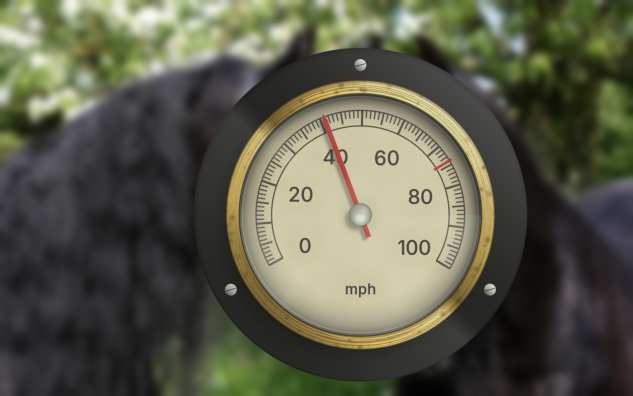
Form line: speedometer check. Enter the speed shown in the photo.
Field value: 41 mph
